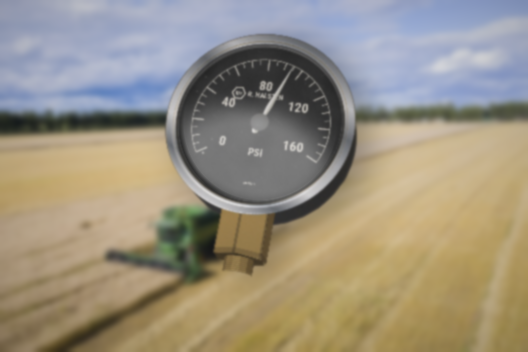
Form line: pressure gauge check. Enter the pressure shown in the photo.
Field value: 95 psi
